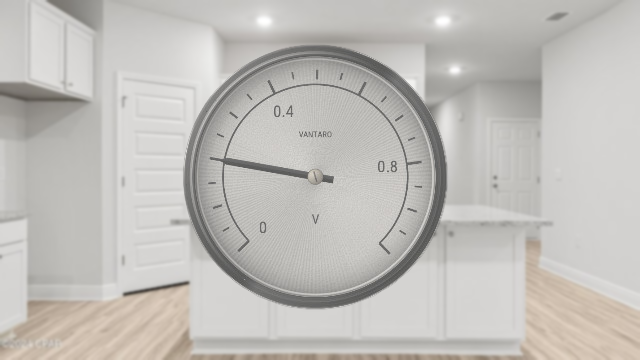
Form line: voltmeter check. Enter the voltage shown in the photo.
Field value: 0.2 V
